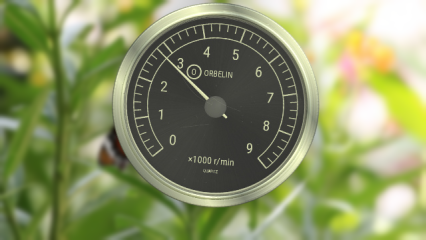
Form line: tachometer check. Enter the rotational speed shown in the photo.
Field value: 2800 rpm
